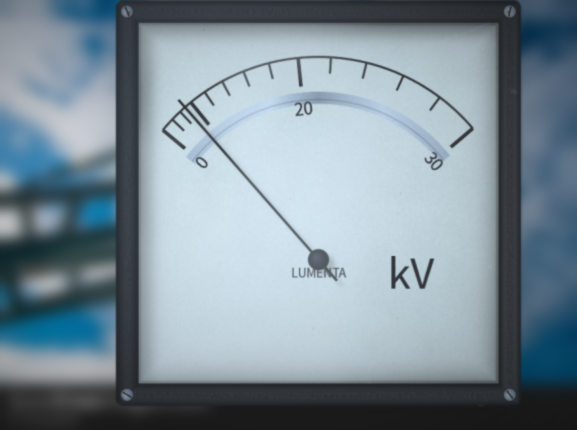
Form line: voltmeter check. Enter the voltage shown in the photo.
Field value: 9 kV
